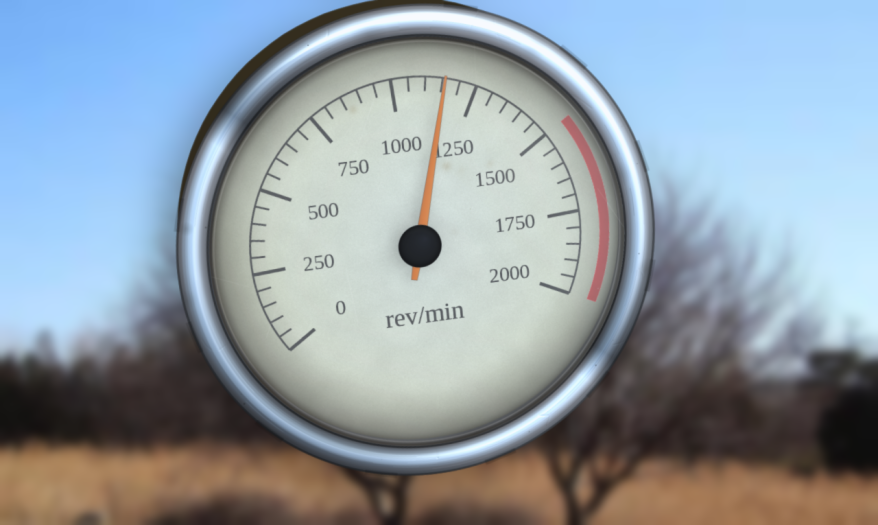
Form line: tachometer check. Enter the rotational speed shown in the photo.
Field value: 1150 rpm
